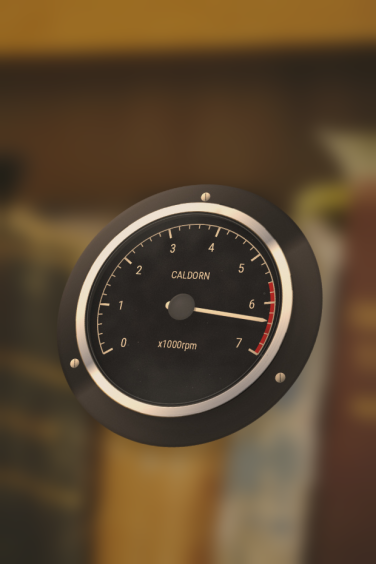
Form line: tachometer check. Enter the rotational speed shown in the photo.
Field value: 6400 rpm
